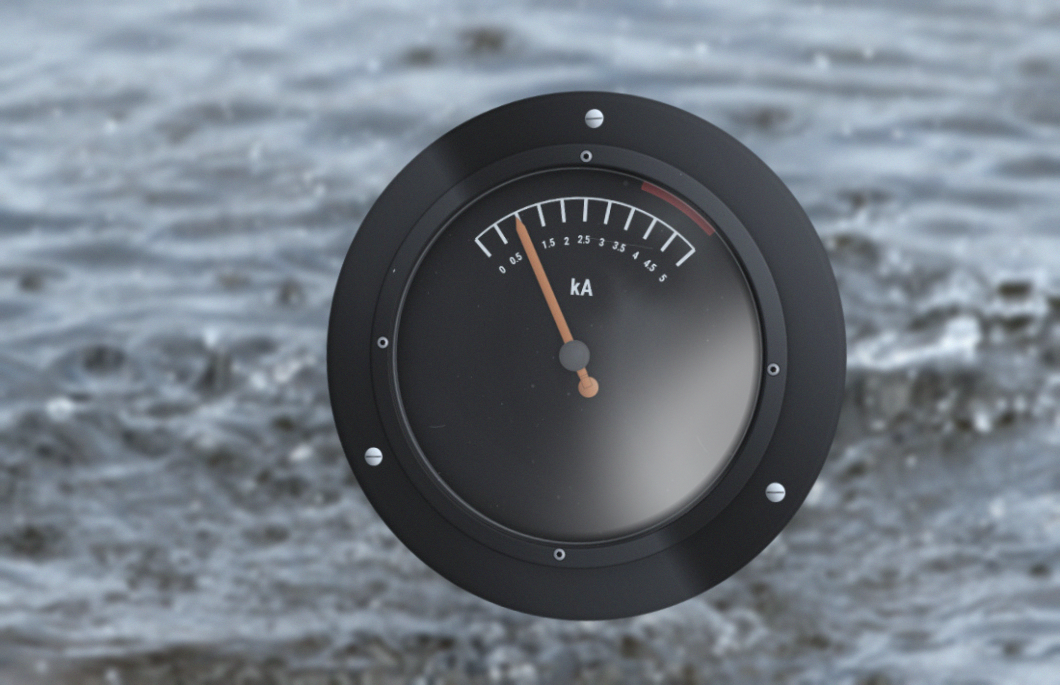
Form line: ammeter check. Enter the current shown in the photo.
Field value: 1 kA
